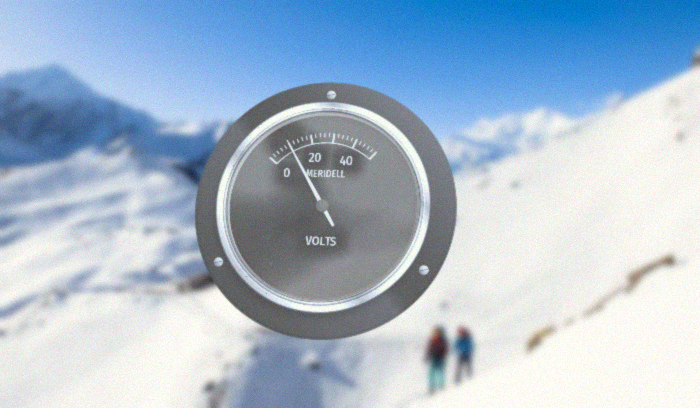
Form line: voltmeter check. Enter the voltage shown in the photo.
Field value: 10 V
